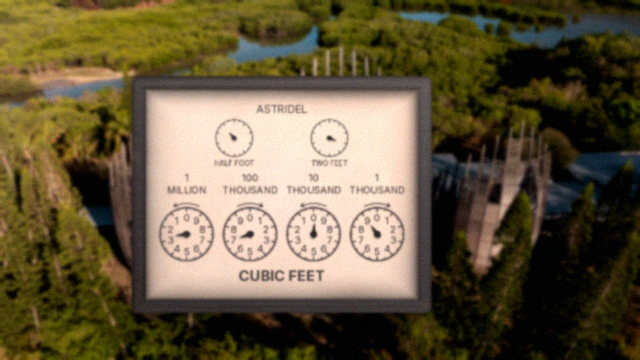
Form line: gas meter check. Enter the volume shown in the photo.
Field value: 269900 ft³
